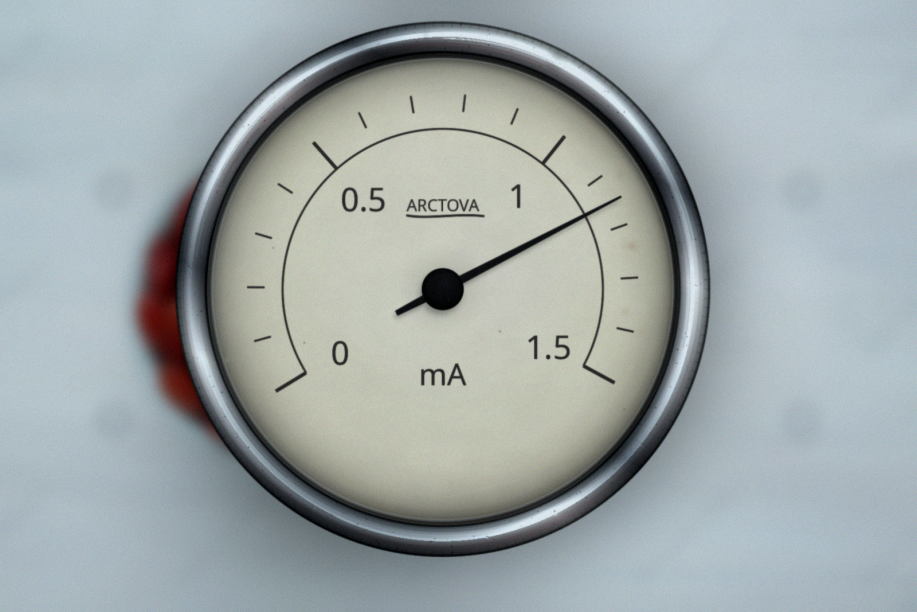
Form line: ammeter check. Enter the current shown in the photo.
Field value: 1.15 mA
